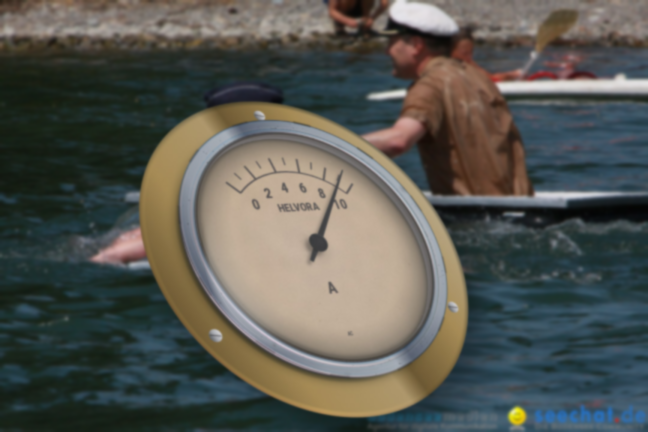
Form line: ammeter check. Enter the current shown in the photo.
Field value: 9 A
